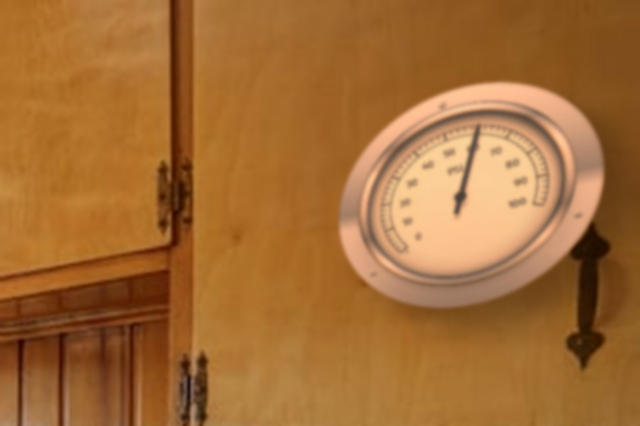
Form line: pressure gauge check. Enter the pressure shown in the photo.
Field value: 60 psi
